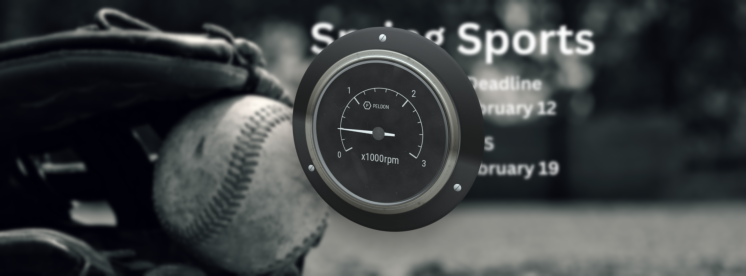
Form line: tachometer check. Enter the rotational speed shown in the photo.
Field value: 400 rpm
